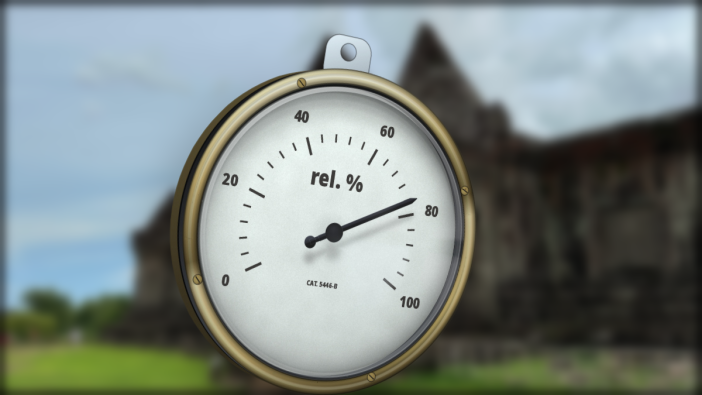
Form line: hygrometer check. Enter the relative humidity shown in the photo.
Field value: 76 %
